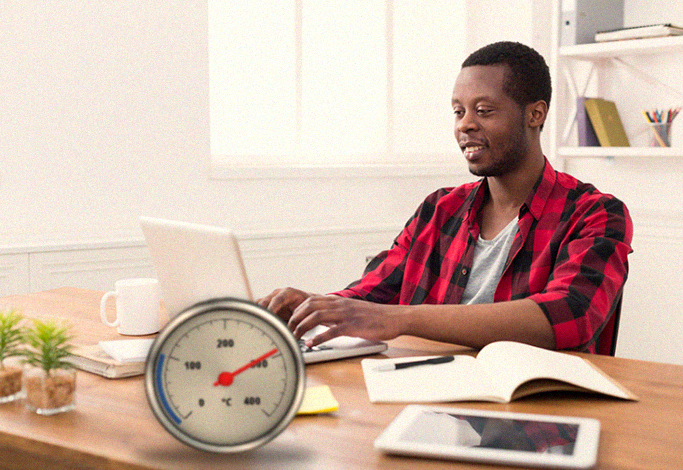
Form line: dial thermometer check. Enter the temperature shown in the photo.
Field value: 290 °C
